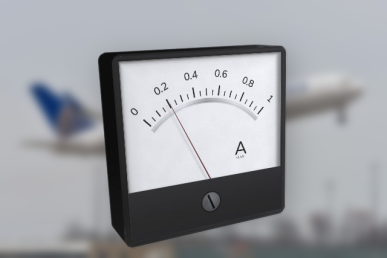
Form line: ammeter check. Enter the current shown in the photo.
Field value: 0.2 A
